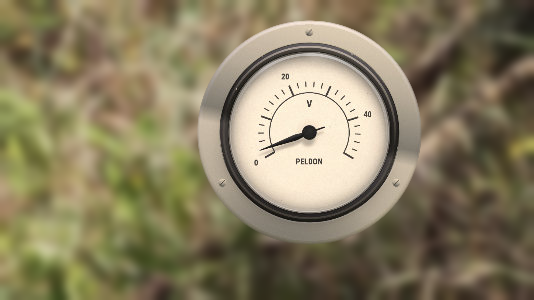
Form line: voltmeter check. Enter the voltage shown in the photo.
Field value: 2 V
